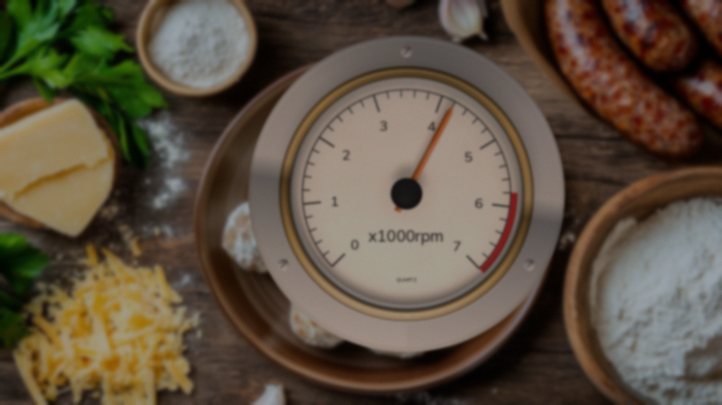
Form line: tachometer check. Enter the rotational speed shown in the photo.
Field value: 4200 rpm
